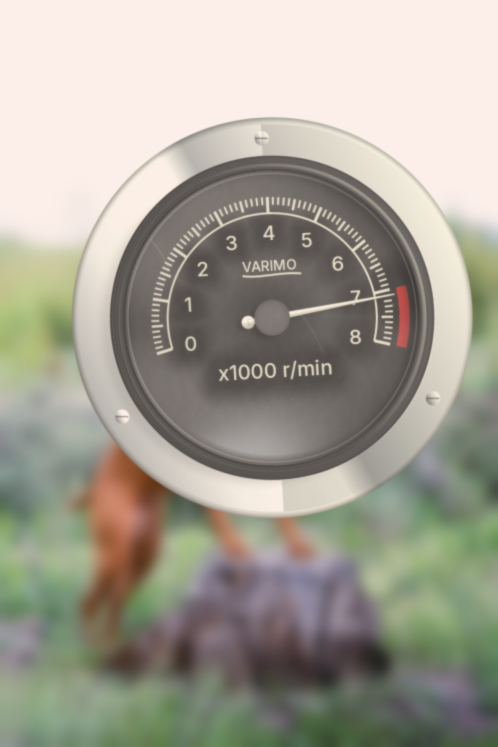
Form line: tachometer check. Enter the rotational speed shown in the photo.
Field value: 7100 rpm
